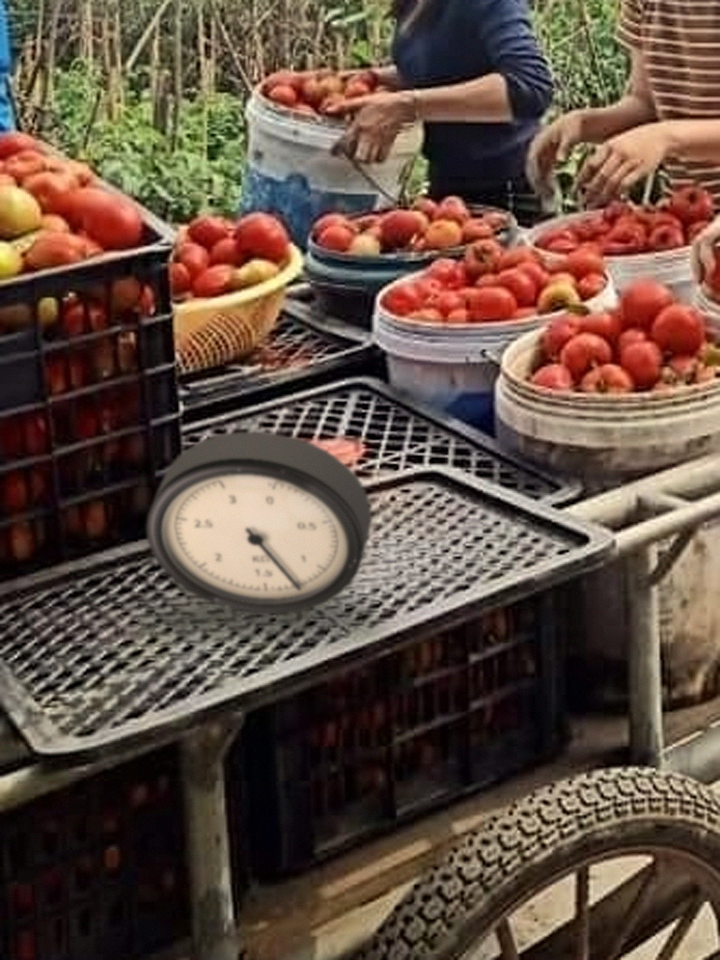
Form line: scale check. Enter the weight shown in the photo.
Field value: 1.25 kg
